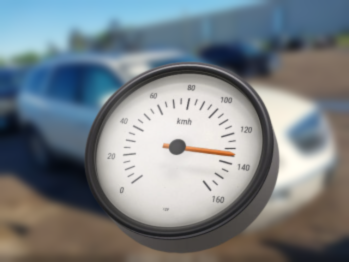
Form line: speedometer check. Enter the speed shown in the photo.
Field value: 135 km/h
